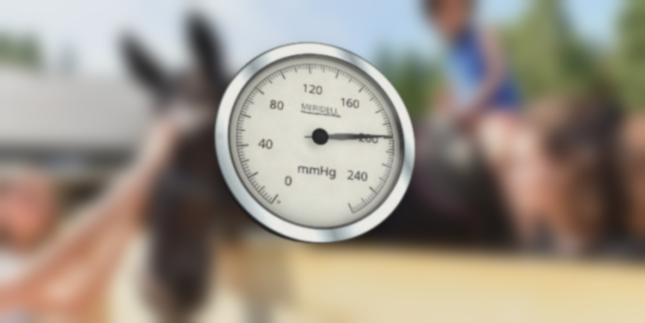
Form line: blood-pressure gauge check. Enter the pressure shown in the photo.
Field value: 200 mmHg
